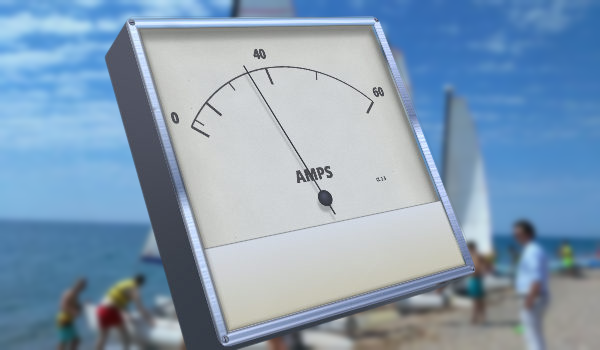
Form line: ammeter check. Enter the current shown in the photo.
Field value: 35 A
